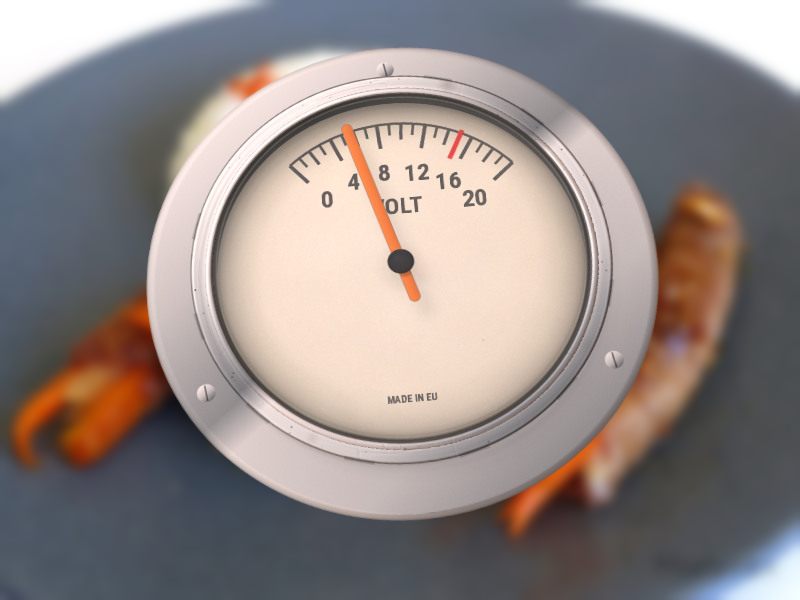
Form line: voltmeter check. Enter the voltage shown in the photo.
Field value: 5.5 V
